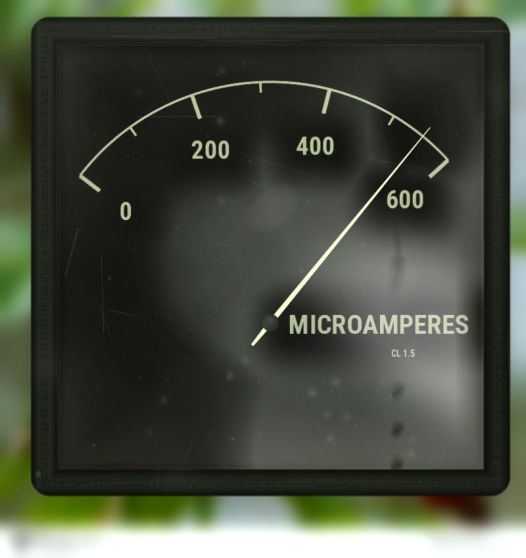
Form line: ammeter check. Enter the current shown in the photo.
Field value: 550 µA
